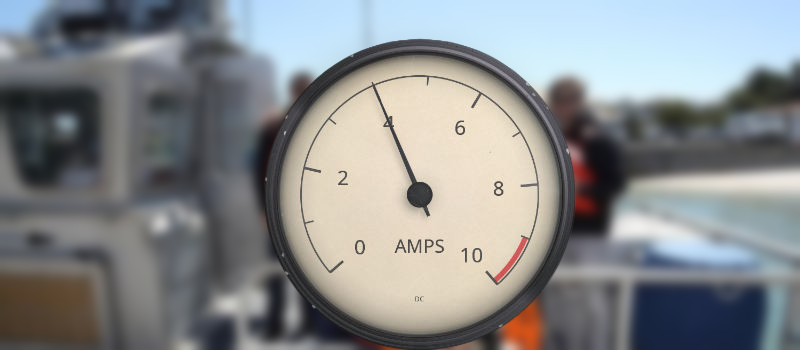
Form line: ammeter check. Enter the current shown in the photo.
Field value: 4 A
